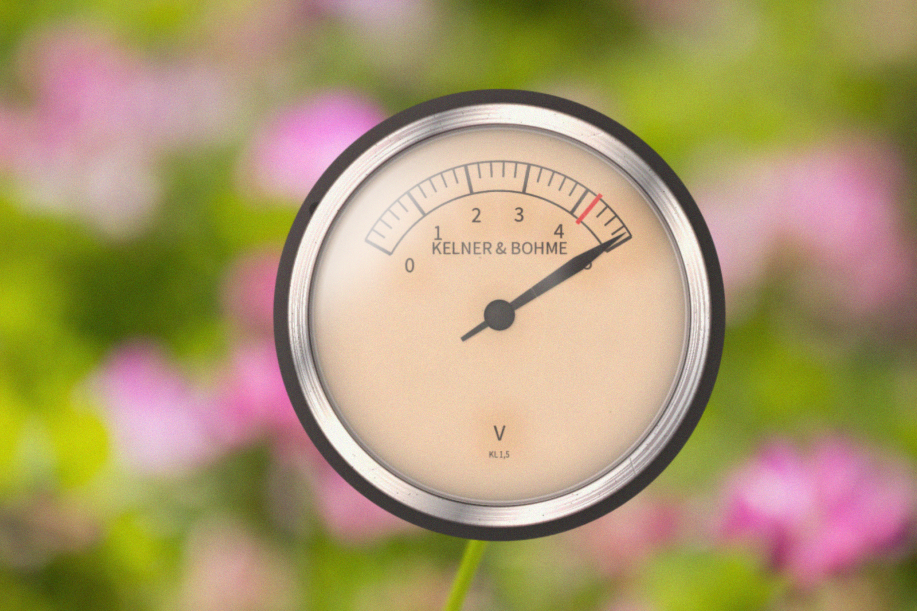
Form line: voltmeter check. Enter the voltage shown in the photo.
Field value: 4.9 V
